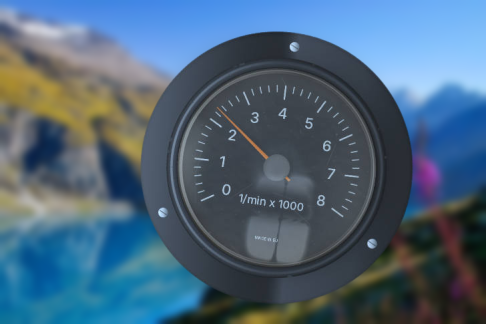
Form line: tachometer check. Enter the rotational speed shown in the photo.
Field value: 2300 rpm
